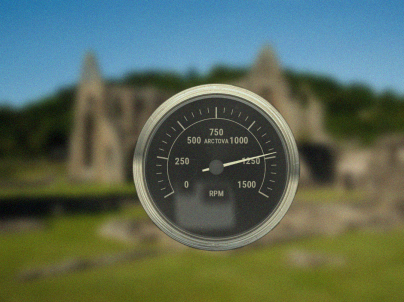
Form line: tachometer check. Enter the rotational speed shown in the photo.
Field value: 1225 rpm
